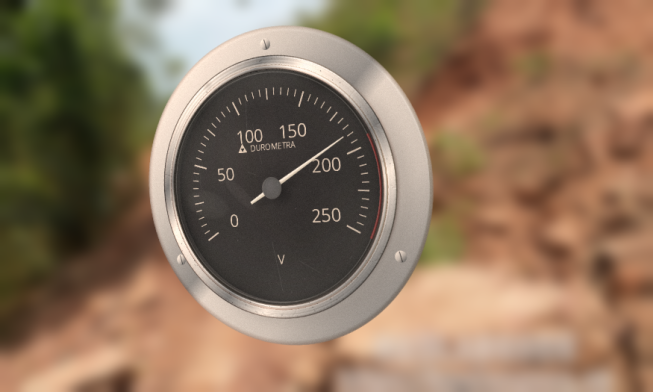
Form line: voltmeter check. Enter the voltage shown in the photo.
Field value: 190 V
